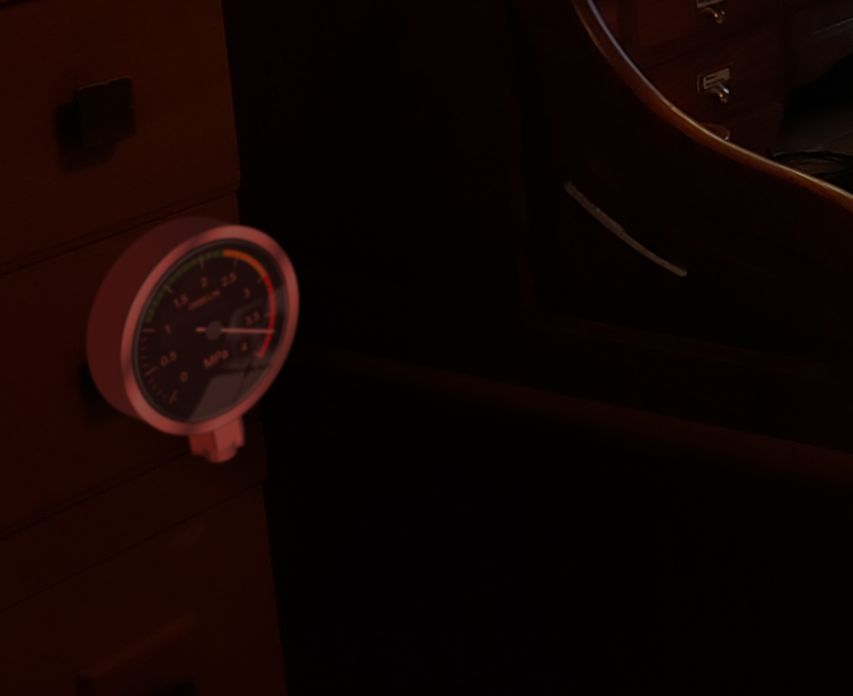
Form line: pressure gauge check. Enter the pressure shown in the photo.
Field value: 3.7 MPa
